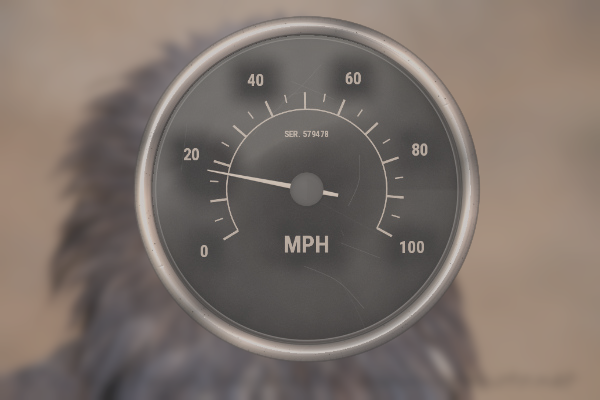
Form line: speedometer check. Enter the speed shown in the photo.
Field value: 17.5 mph
